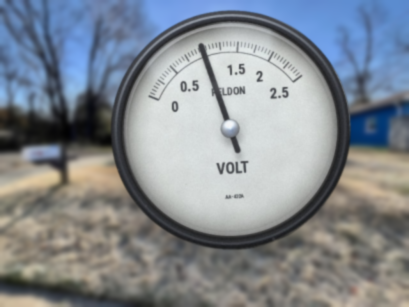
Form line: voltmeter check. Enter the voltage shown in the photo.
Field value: 1 V
